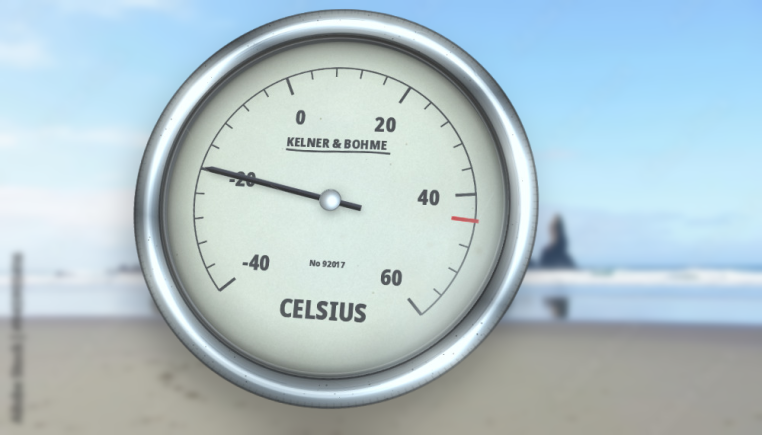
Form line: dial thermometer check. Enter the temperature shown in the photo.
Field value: -20 °C
